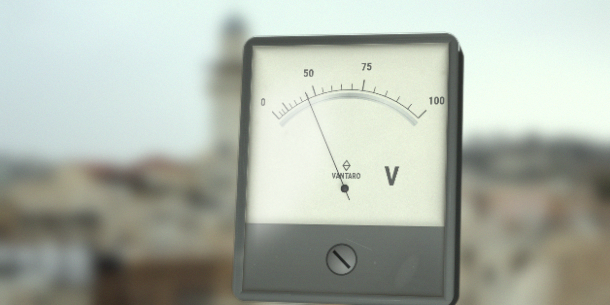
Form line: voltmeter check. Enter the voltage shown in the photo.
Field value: 45 V
